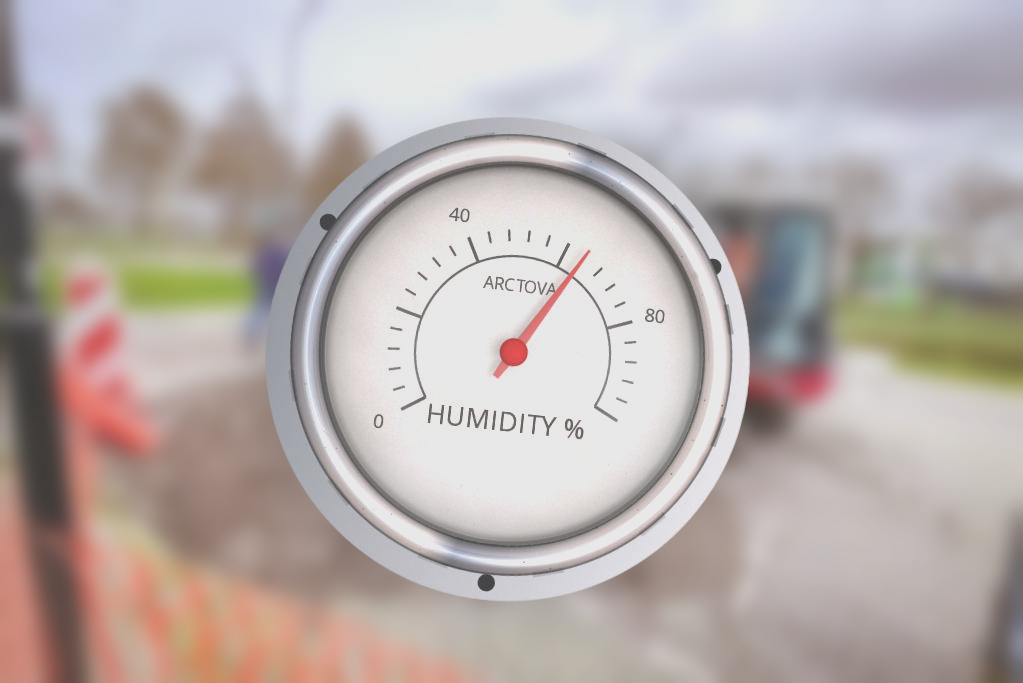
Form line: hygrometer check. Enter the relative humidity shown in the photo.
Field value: 64 %
